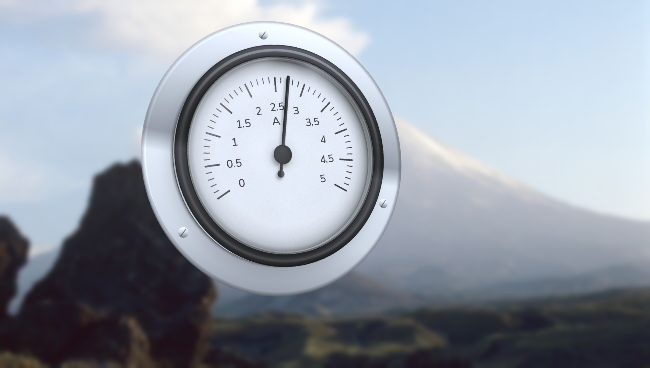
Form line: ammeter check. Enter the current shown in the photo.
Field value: 2.7 A
